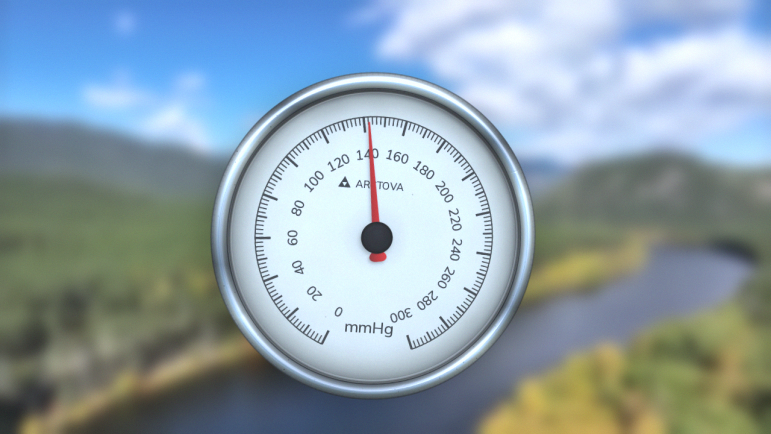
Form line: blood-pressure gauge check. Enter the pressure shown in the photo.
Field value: 142 mmHg
